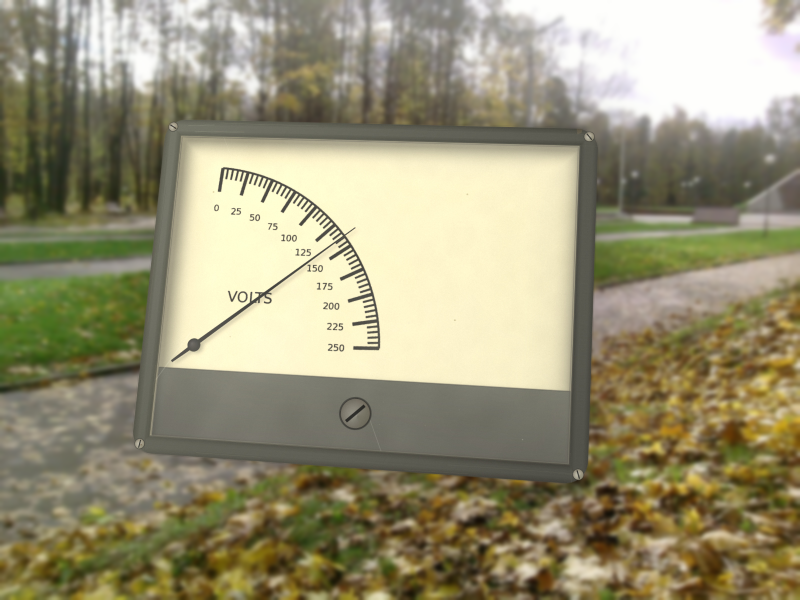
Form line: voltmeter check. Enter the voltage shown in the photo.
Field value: 140 V
